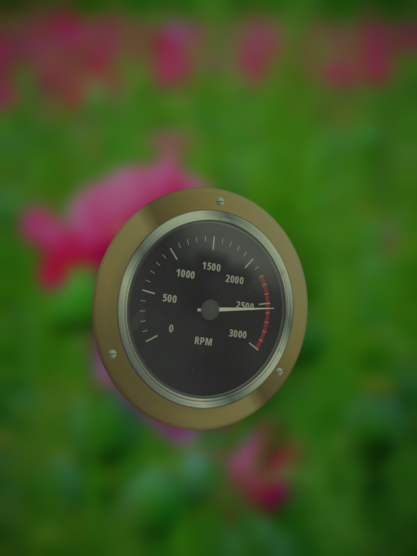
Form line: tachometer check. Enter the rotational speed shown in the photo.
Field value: 2550 rpm
